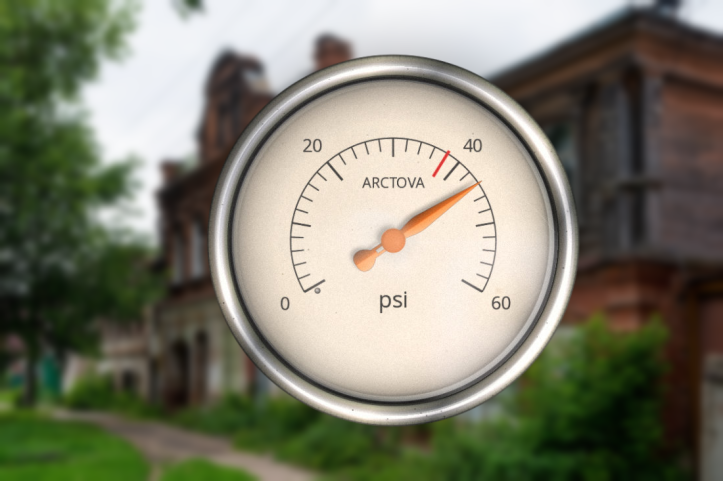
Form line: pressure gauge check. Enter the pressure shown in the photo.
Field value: 44 psi
